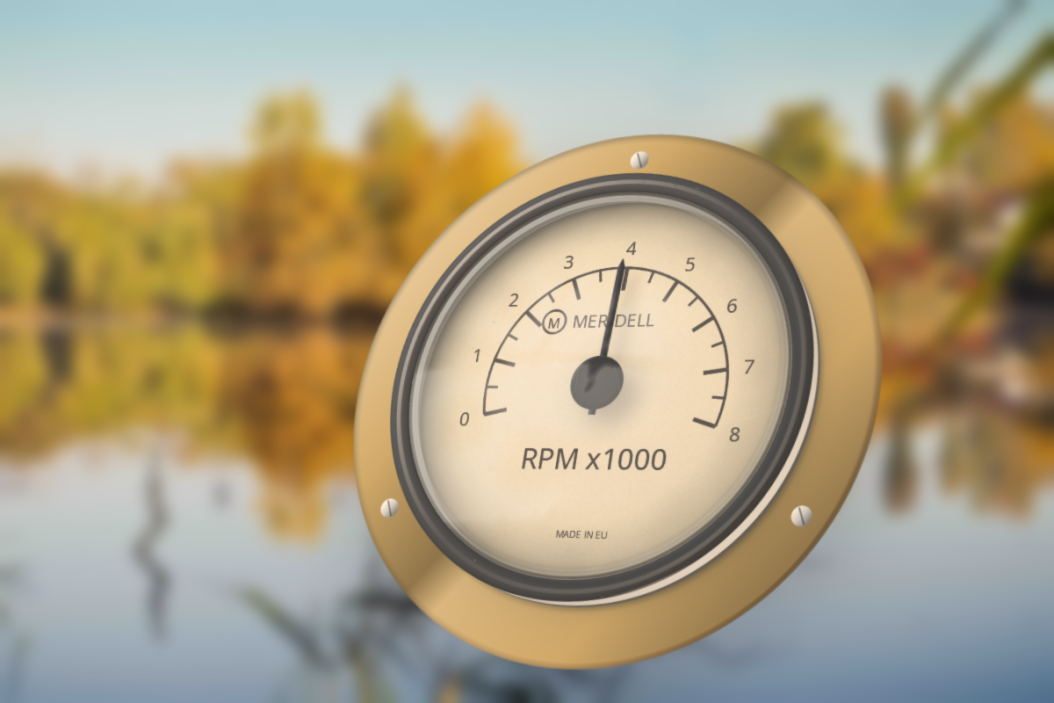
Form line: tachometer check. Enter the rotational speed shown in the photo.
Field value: 4000 rpm
